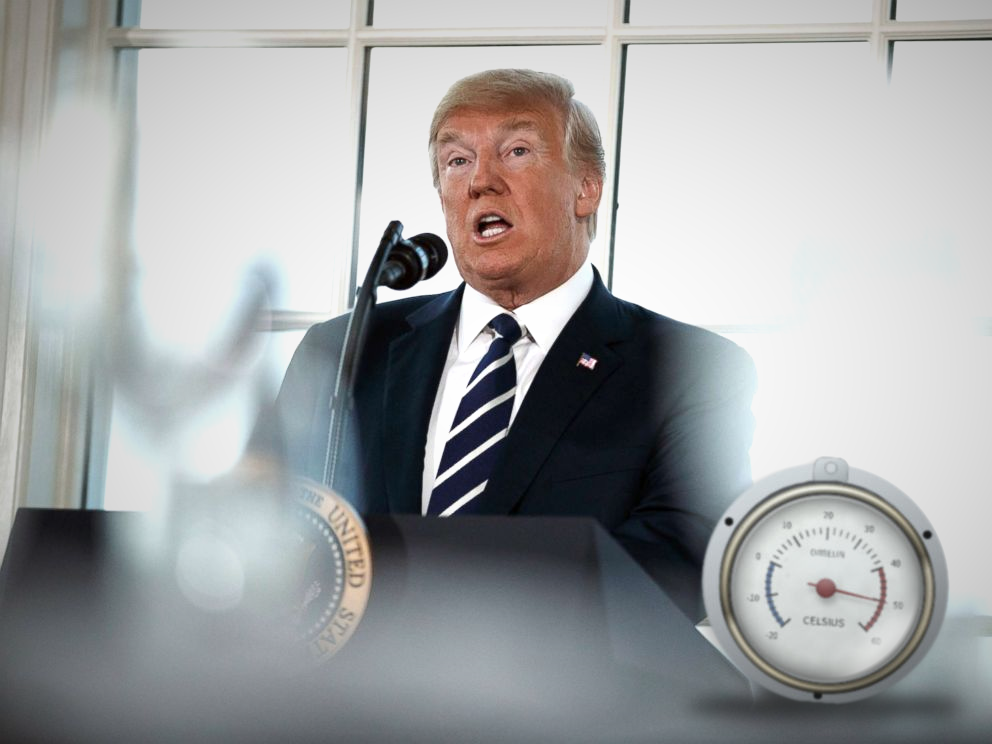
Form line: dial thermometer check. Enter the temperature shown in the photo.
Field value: 50 °C
